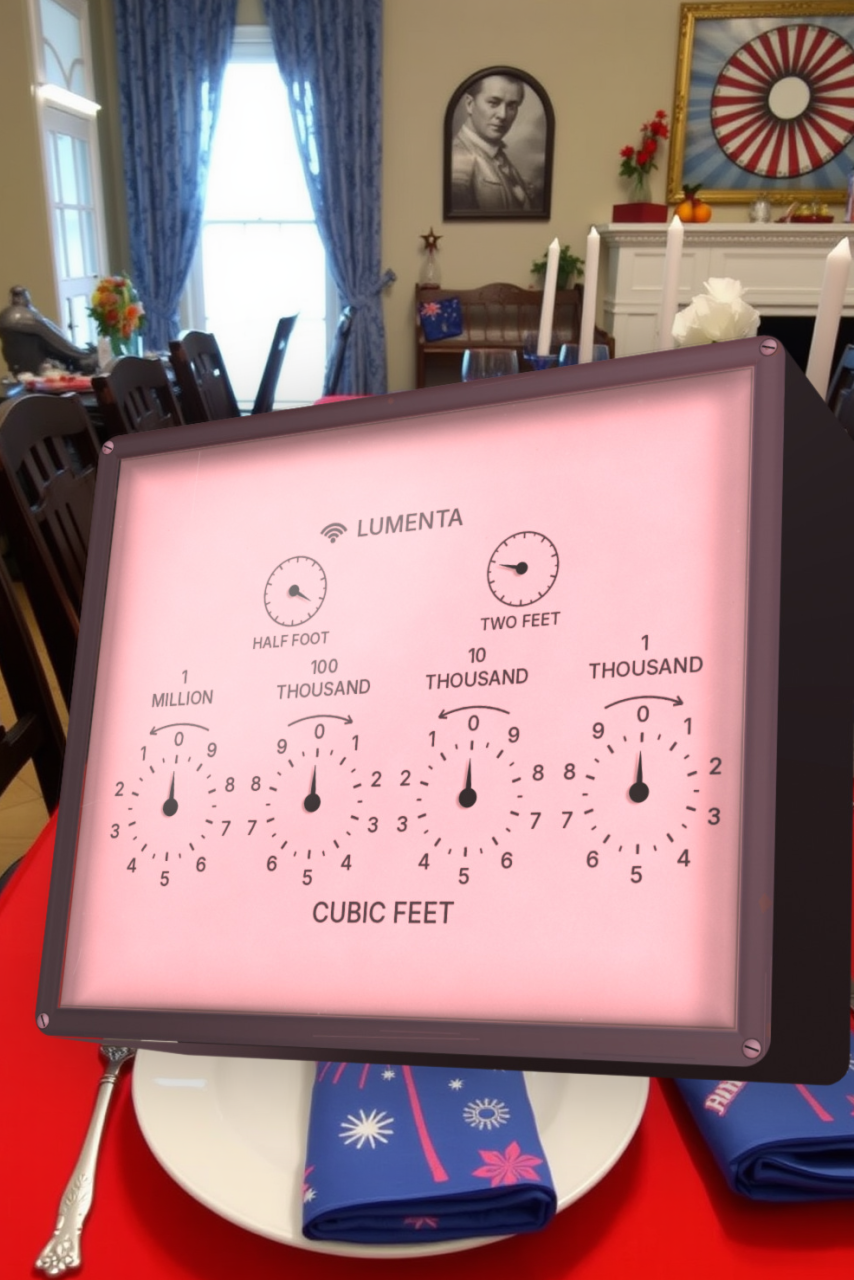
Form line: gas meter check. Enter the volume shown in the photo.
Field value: 0 ft³
